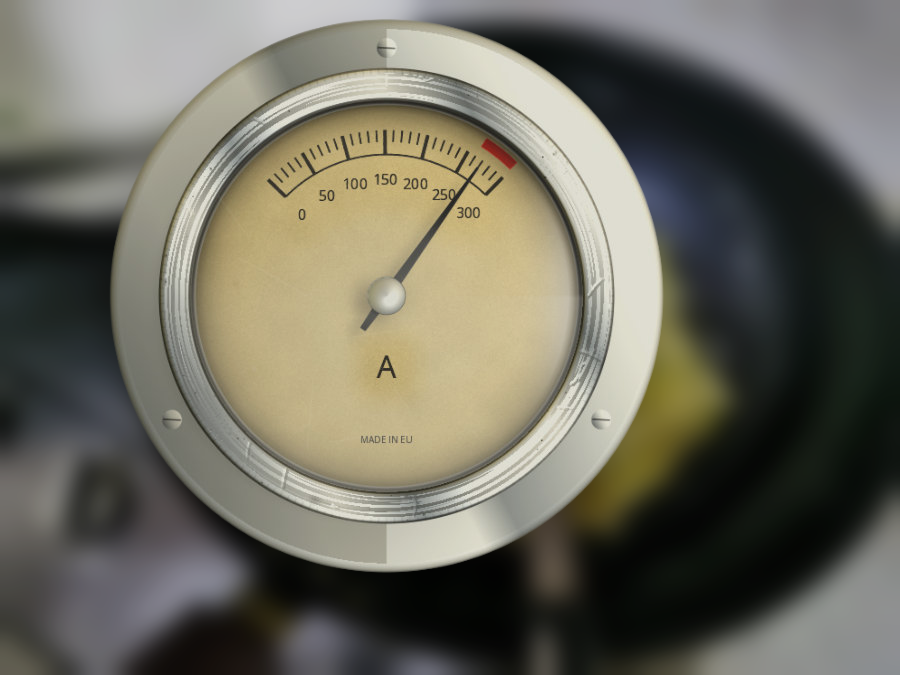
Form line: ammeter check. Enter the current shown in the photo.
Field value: 270 A
